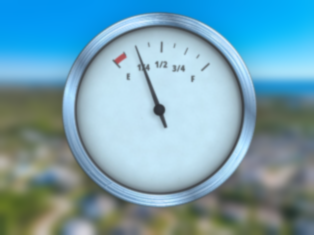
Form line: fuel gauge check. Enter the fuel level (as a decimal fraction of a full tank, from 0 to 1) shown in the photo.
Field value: 0.25
